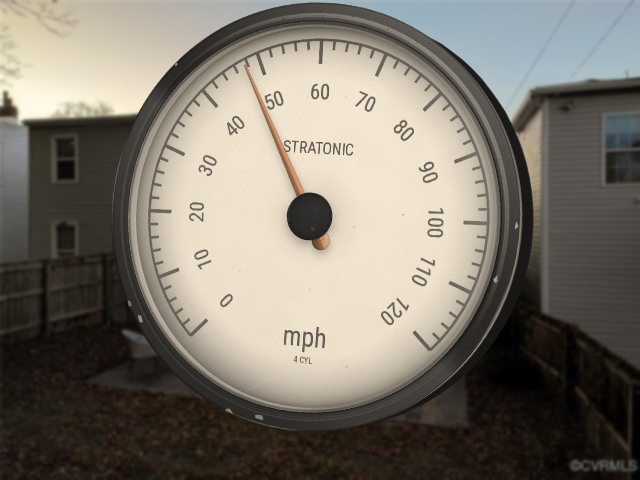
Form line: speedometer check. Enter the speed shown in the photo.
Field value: 48 mph
